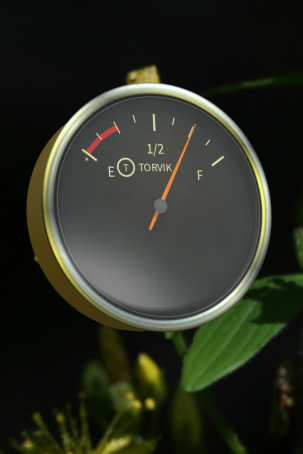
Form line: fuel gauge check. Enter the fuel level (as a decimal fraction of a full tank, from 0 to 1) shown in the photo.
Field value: 0.75
